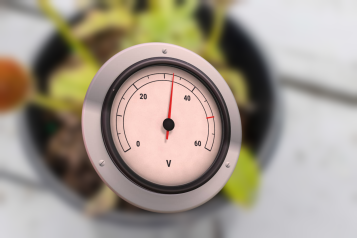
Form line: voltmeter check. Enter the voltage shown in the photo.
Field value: 32.5 V
